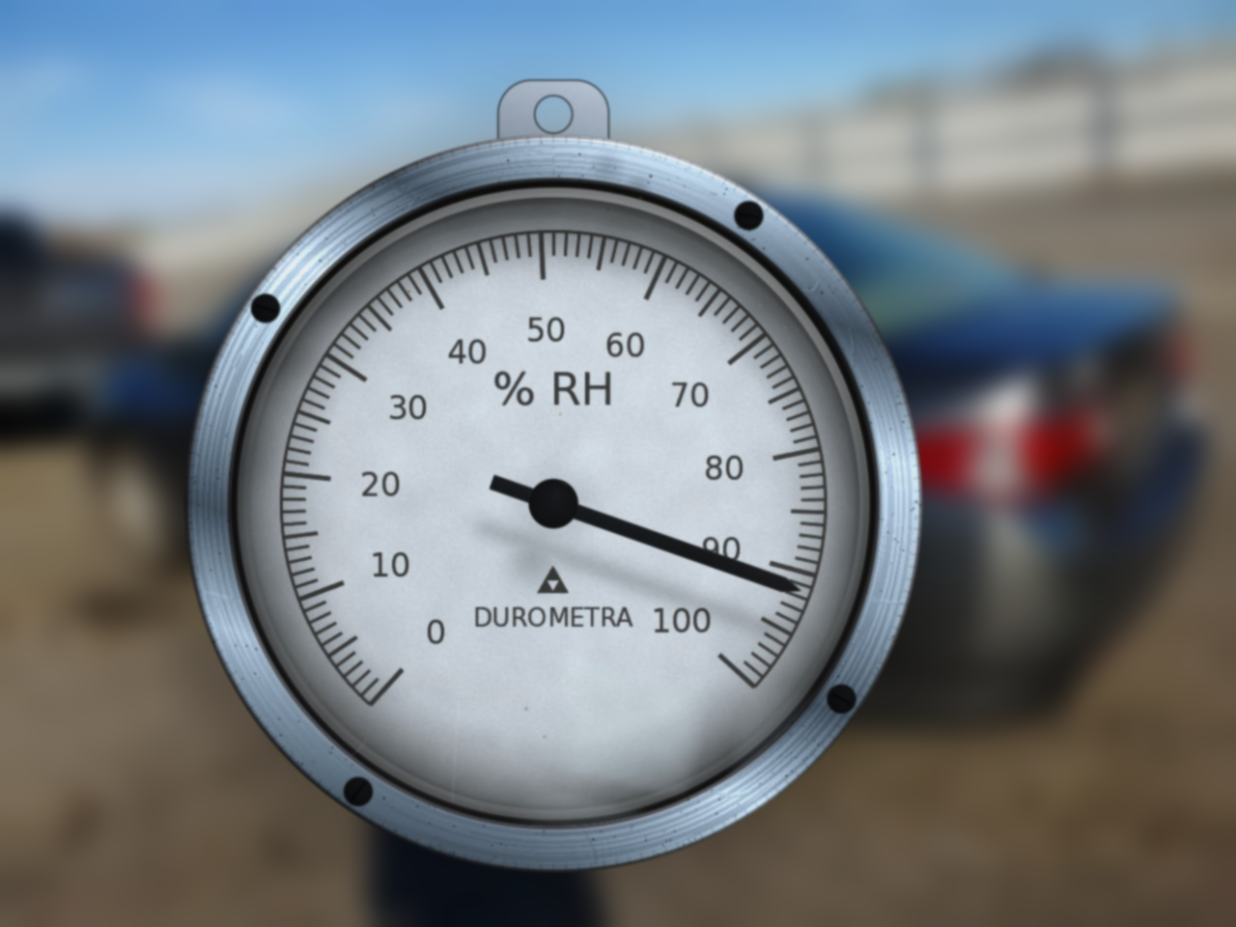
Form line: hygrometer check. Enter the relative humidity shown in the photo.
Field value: 91.5 %
